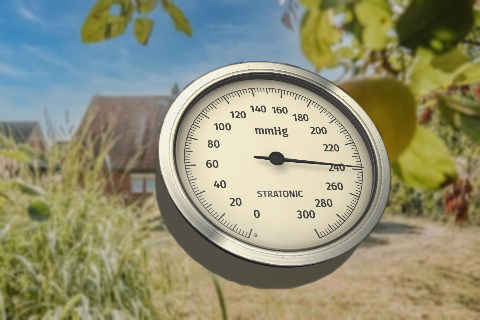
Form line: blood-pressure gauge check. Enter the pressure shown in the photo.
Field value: 240 mmHg
